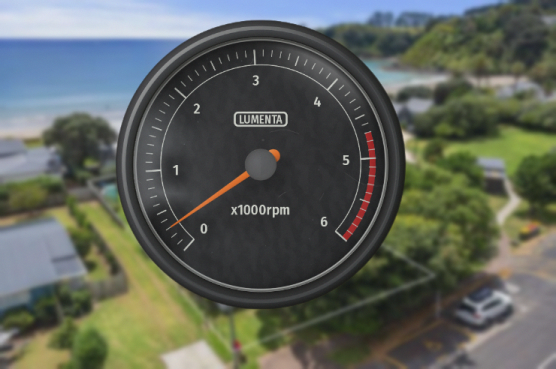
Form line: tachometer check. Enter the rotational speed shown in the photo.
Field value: 300 rpm
